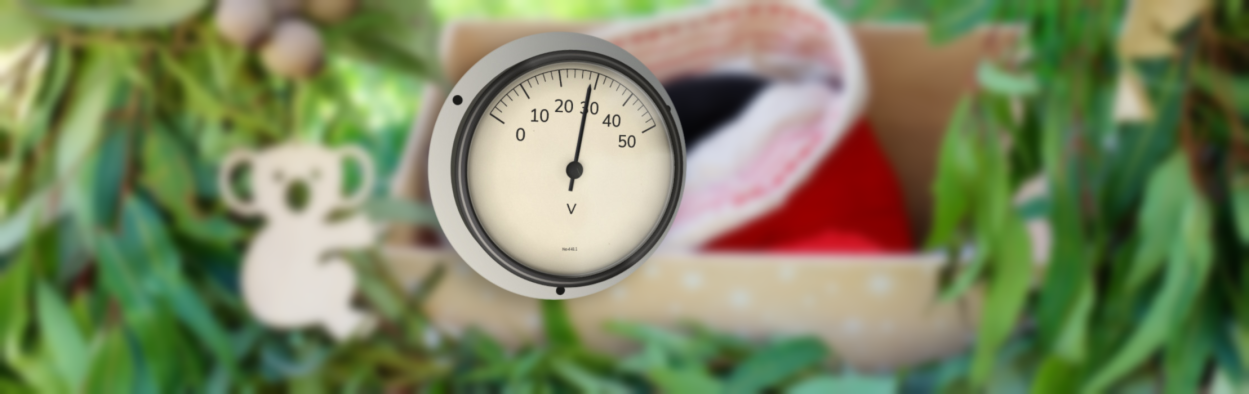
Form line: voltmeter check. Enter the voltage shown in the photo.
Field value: 28 V
